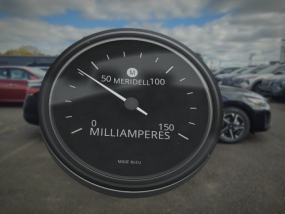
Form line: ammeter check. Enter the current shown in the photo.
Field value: 40 mA
